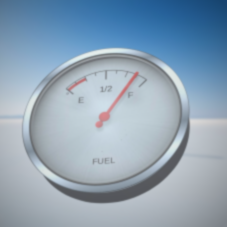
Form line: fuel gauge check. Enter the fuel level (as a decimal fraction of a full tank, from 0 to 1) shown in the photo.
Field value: 0.875
